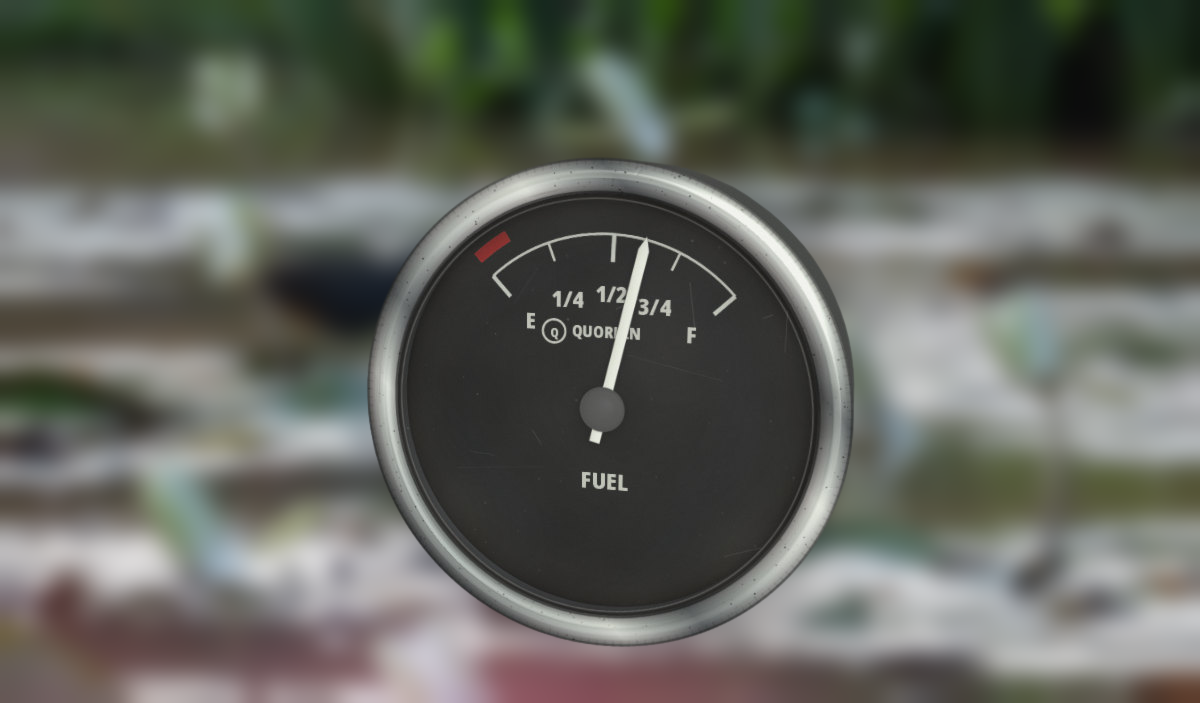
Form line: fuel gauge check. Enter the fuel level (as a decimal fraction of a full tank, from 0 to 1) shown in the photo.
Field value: 0.625
